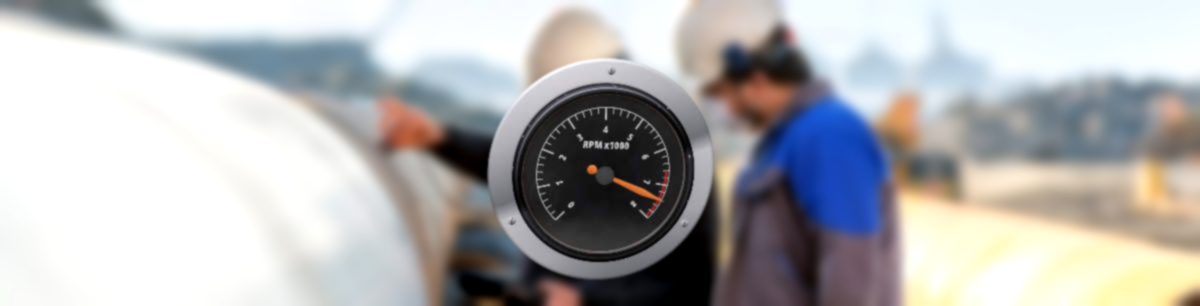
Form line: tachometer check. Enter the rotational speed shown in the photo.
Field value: 7400 rpm
